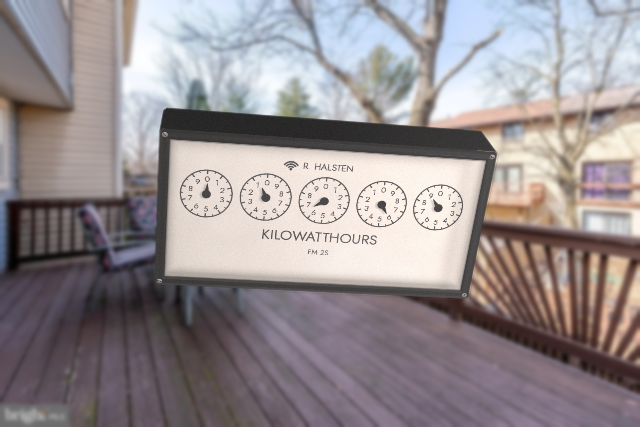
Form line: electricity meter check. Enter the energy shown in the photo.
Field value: 659 kWh
